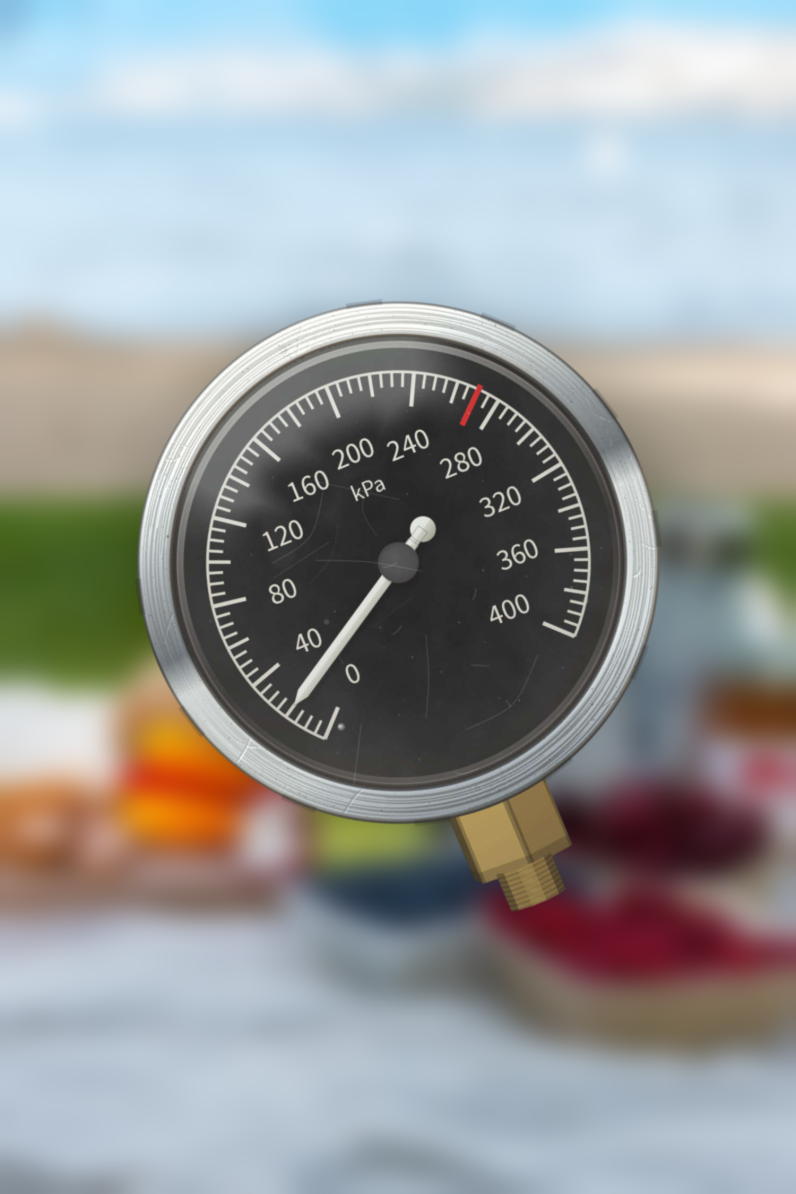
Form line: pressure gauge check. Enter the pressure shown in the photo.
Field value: 20 kPa
